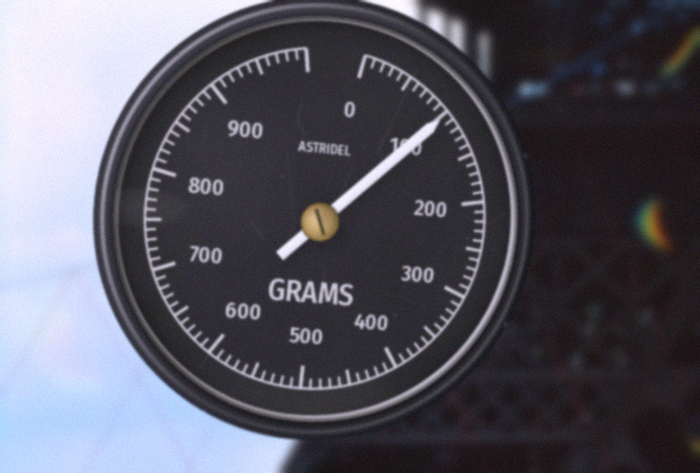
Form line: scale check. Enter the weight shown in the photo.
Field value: 100 g
